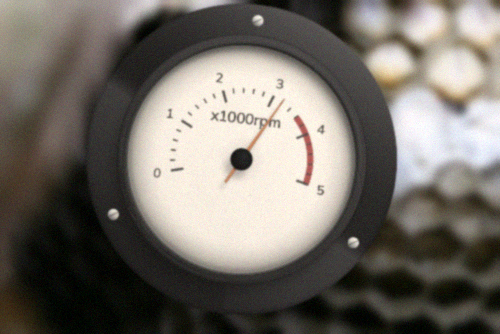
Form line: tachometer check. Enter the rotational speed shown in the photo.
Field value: 3200 rpm
